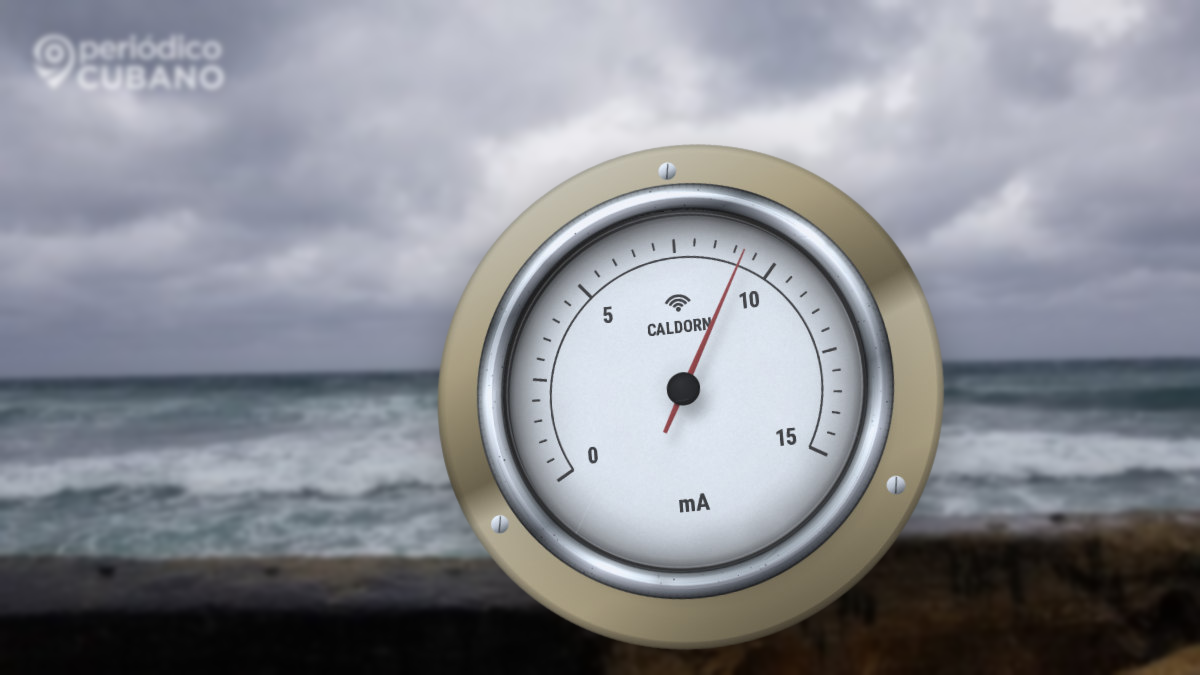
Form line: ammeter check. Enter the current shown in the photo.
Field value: 9.25 mA
